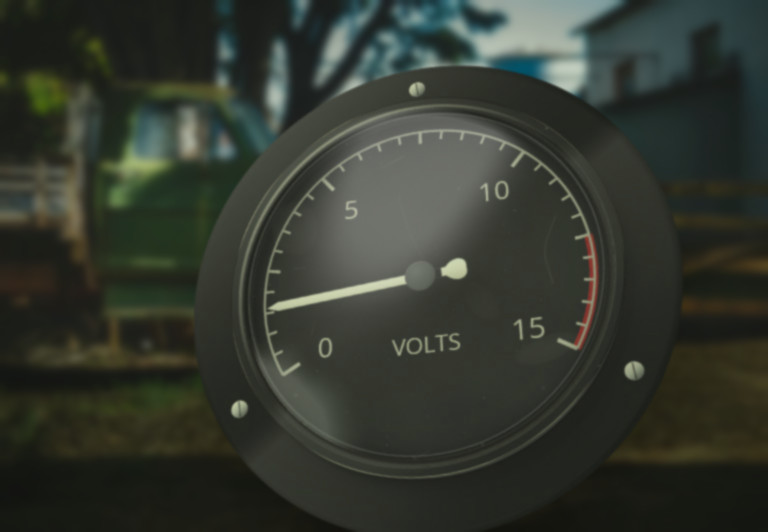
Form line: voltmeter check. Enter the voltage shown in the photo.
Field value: 1.5 V
